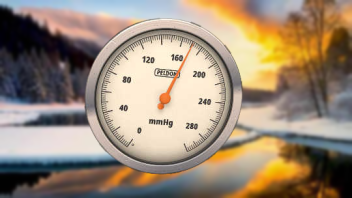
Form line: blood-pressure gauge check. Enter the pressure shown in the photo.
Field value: 170 mmHg
